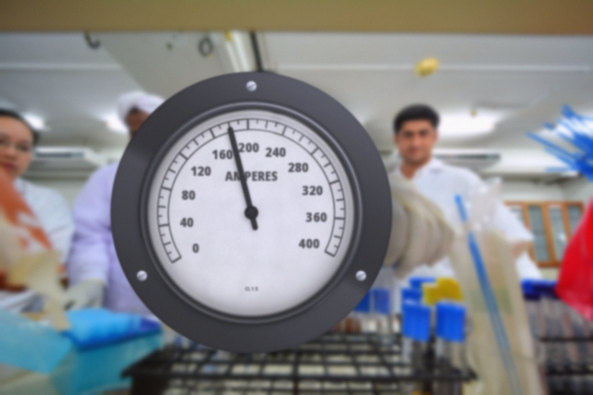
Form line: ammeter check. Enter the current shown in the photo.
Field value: 180 A
